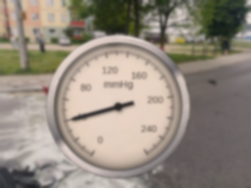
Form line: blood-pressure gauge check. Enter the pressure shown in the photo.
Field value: 40 mmHg
